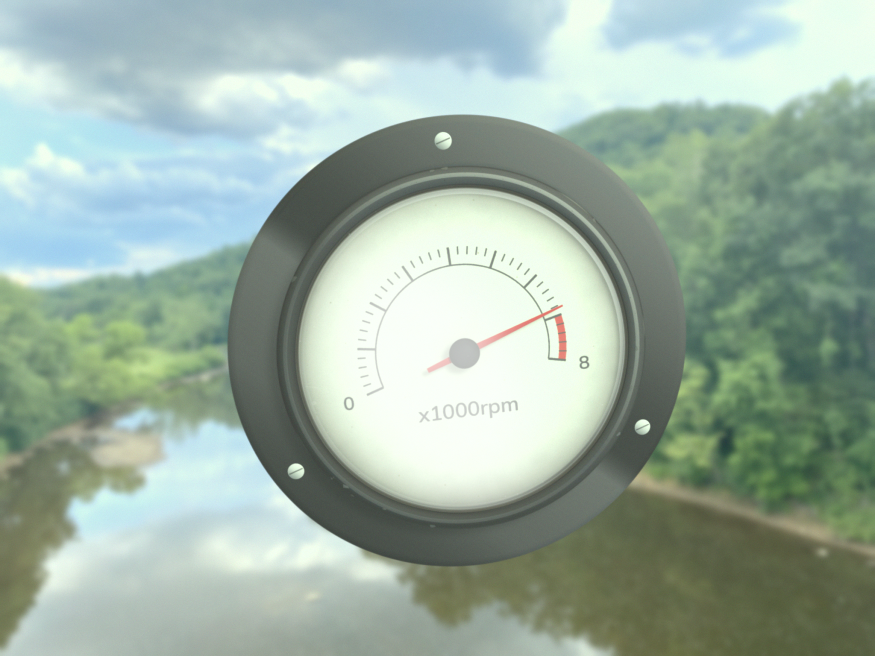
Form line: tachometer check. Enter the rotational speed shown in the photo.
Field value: 6800 rpm
